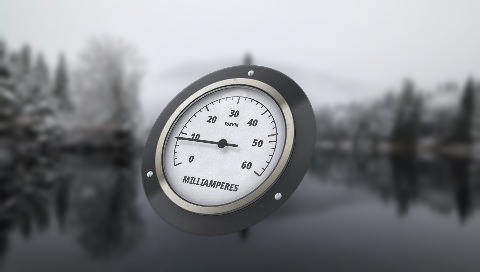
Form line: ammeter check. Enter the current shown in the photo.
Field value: 8 mA
